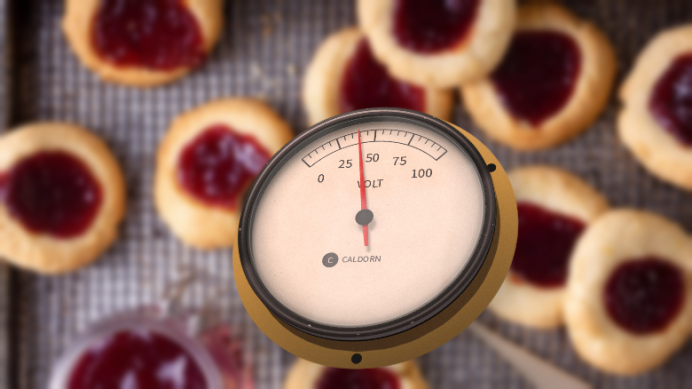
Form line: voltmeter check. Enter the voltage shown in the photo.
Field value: 40 V
